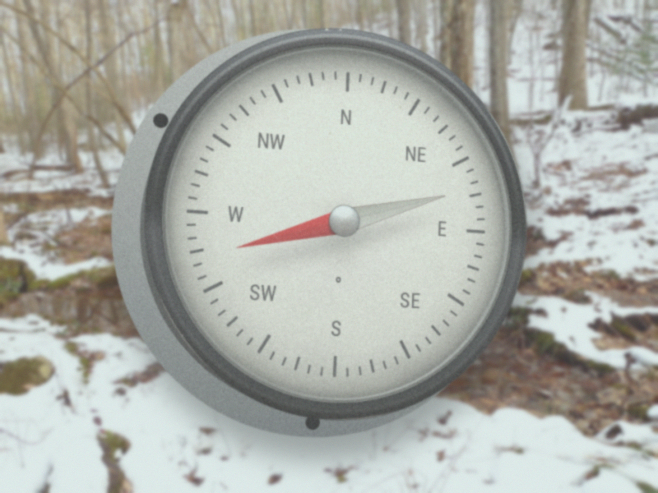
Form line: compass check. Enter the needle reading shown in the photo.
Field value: 252.5 °
